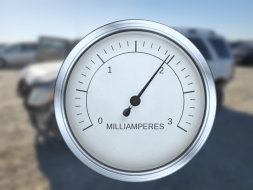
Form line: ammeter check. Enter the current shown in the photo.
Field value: 1.95 mA
